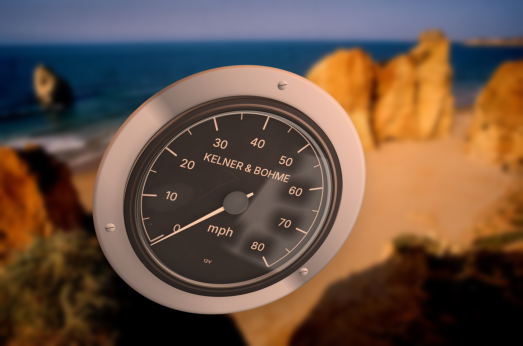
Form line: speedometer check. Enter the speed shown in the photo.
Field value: 0 mph
